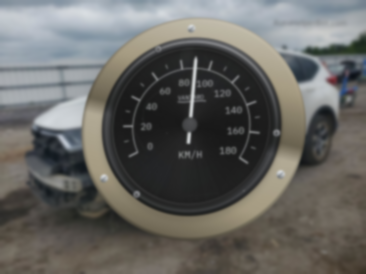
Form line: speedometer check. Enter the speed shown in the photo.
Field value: 90 km/h
